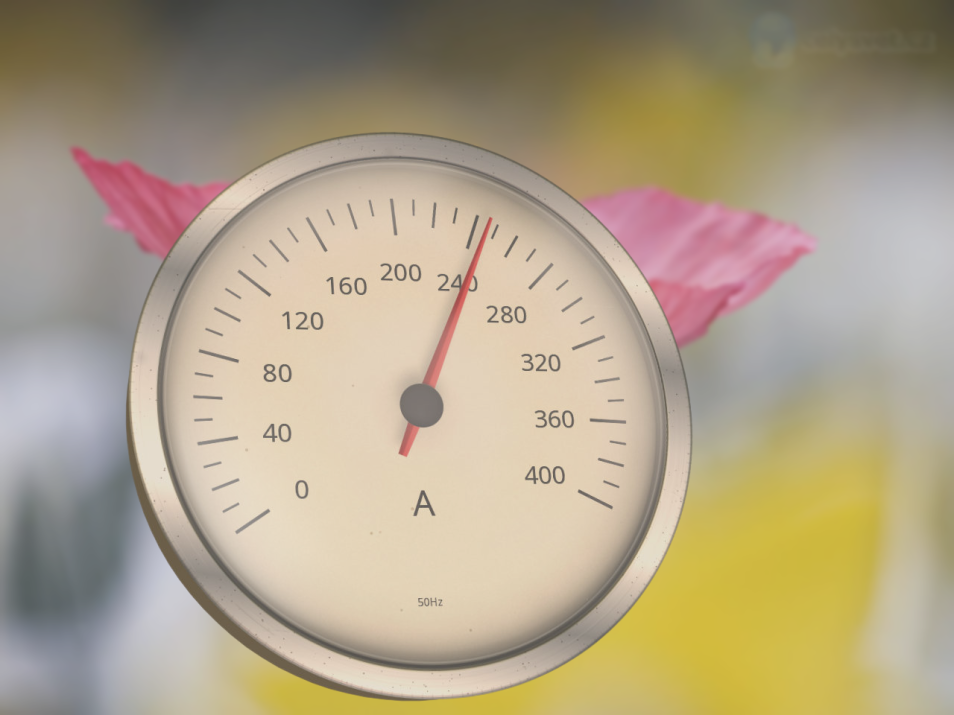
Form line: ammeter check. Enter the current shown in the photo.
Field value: 245 A
